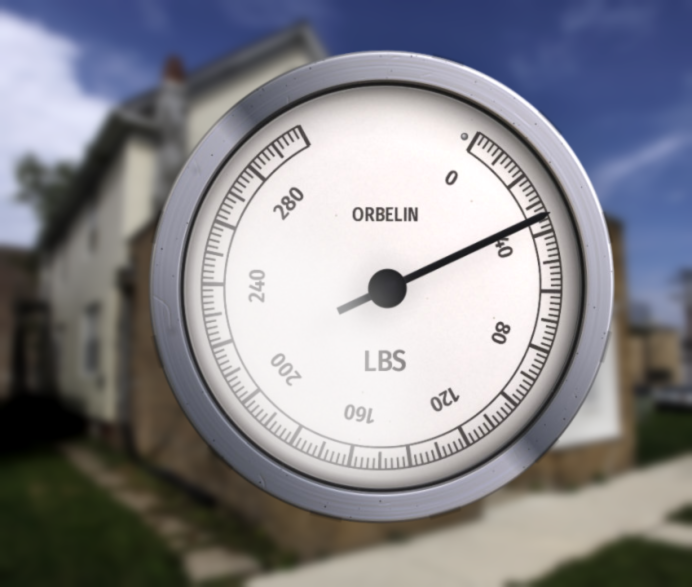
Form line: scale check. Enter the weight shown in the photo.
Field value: 34 lb
